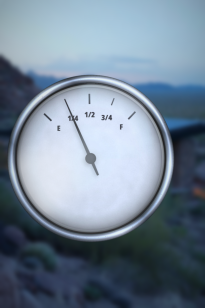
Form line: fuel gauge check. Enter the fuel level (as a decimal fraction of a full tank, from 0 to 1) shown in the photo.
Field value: 0.25
